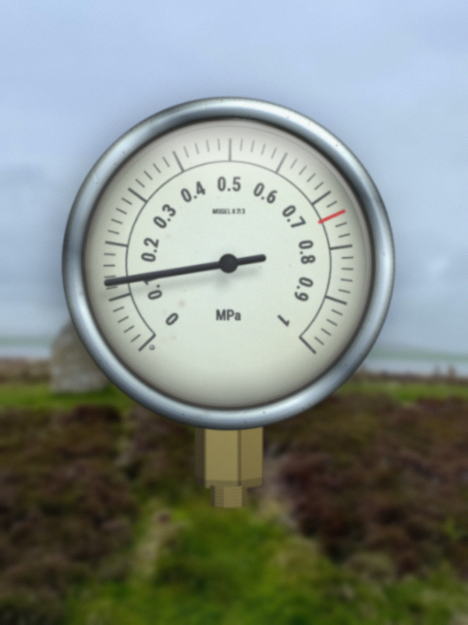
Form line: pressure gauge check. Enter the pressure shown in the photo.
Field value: 0.13 MPa
